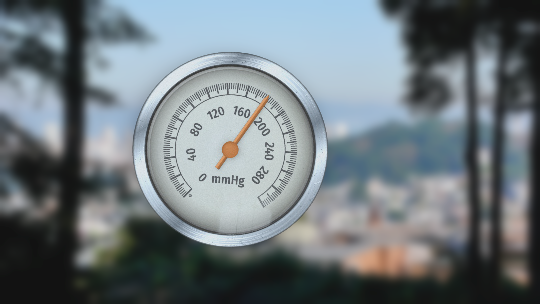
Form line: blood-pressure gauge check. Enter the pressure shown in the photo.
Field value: 180 mmHg
